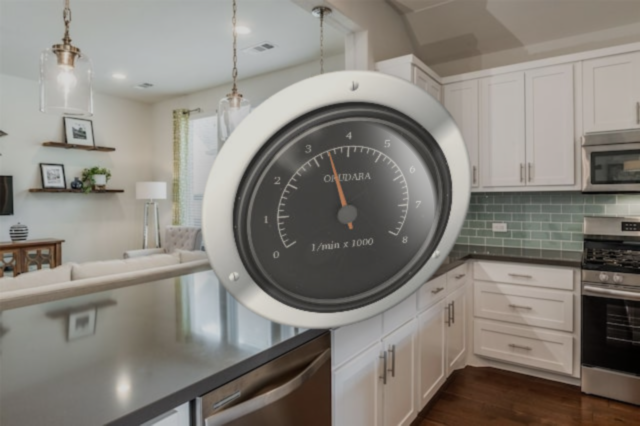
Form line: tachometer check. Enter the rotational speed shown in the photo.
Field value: 3400 rpm
